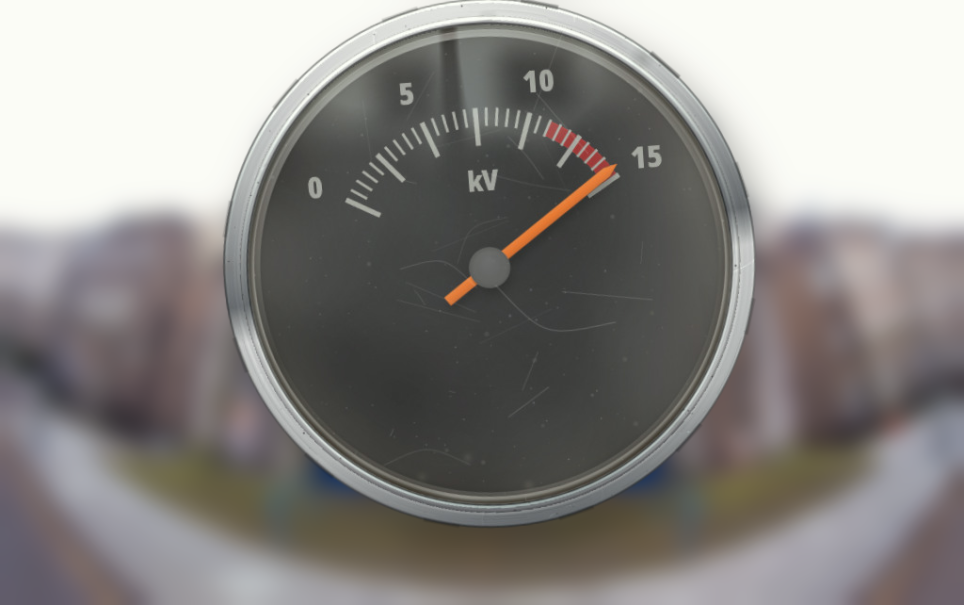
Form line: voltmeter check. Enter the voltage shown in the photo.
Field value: 14.5 kV
